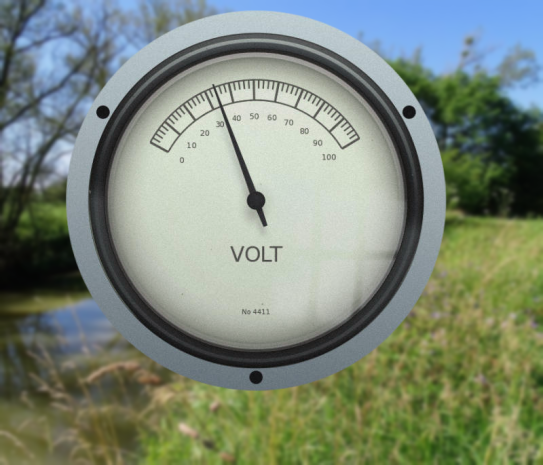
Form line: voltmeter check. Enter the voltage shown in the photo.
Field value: 34 V
